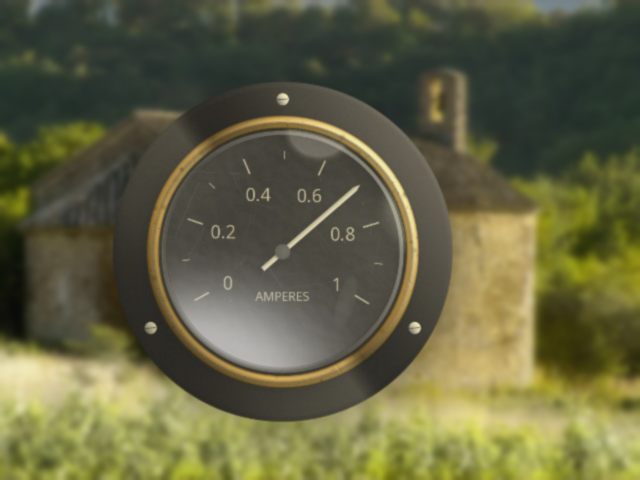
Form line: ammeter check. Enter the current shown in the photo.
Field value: 0.7 A
